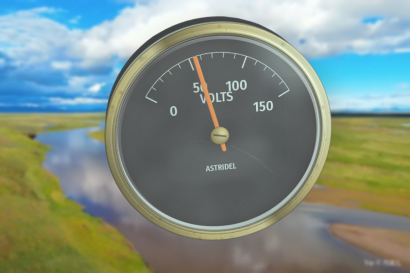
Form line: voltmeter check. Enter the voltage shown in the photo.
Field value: 55 V
